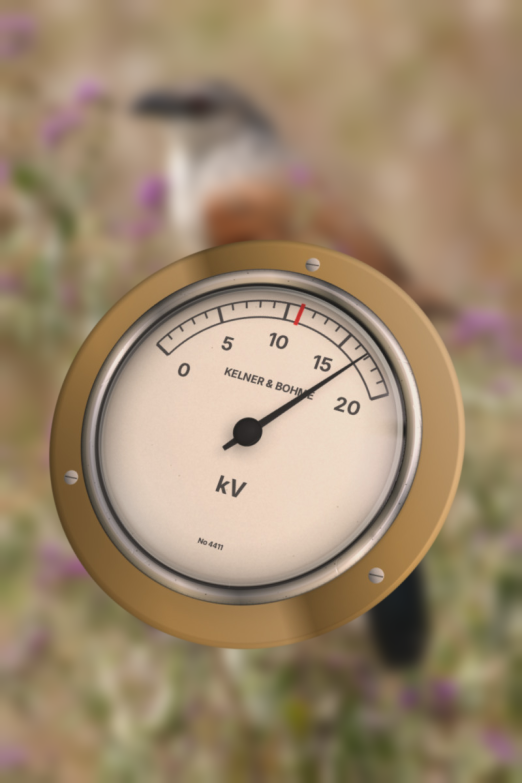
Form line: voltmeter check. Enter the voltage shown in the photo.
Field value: 17 kV
